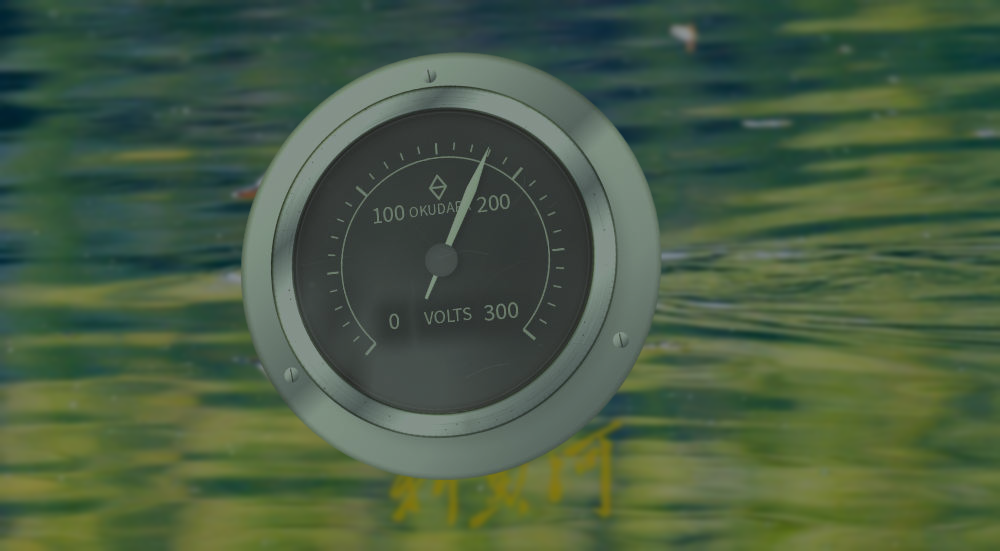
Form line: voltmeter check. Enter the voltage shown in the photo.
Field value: 180 V
